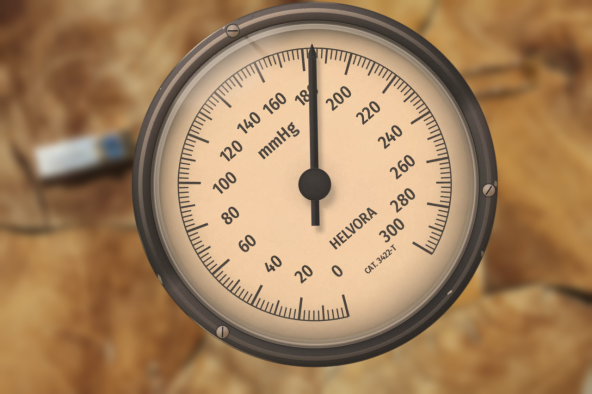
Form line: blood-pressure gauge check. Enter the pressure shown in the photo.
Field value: 184 mmHg
